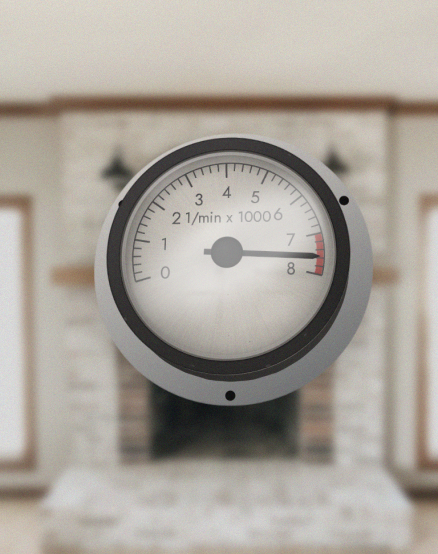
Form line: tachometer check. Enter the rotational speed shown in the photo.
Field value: 7600 rpm
